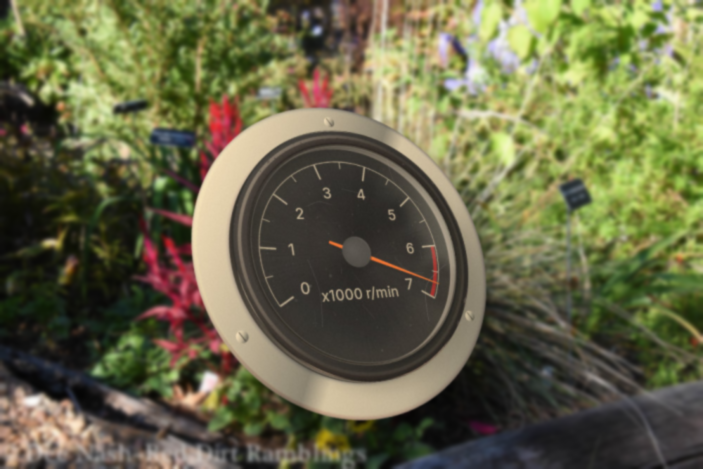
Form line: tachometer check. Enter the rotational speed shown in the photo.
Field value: 6750 rpm
